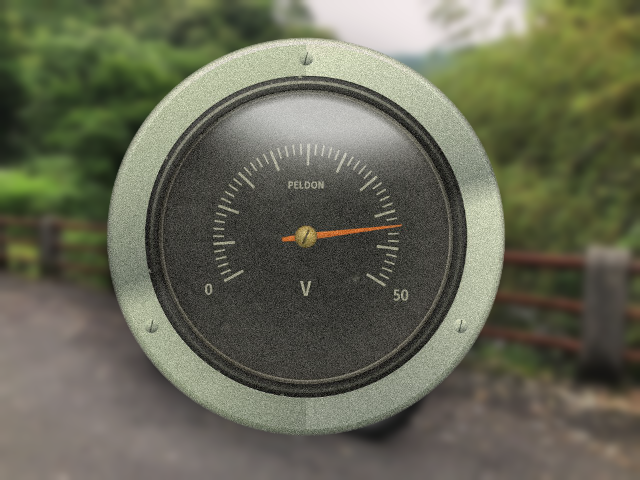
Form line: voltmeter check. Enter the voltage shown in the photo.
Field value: 42 V
